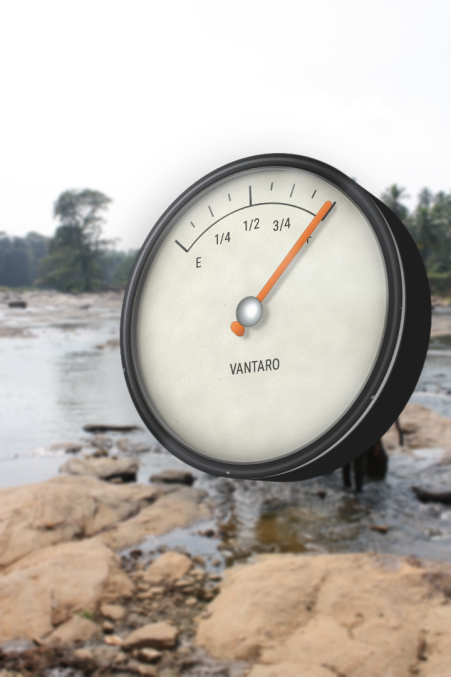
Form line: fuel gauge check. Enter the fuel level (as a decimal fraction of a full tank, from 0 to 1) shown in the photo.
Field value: 1
